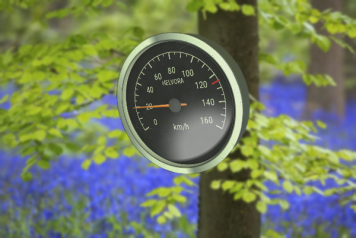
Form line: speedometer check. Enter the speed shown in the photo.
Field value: 20 km/h
